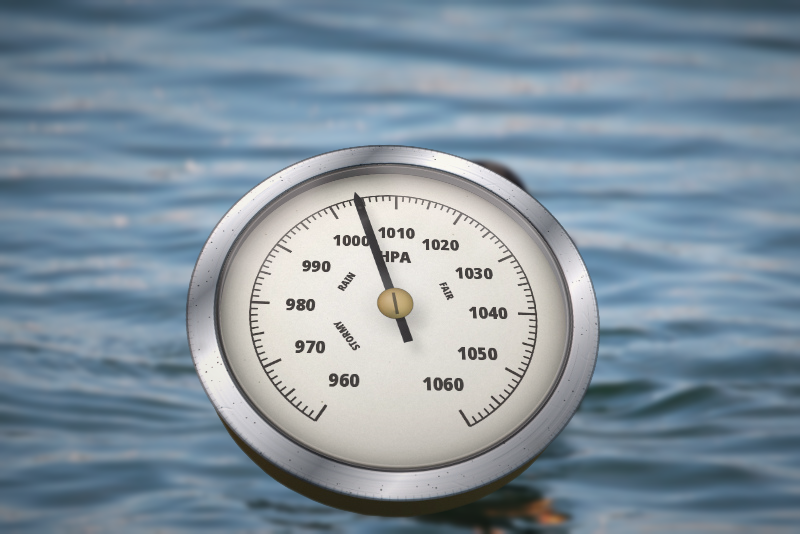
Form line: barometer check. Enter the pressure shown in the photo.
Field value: 1004 hPa
